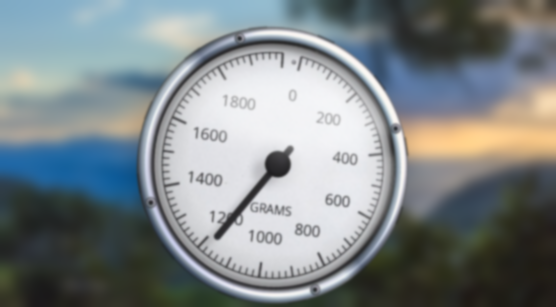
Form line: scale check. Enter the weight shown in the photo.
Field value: 1180 g
